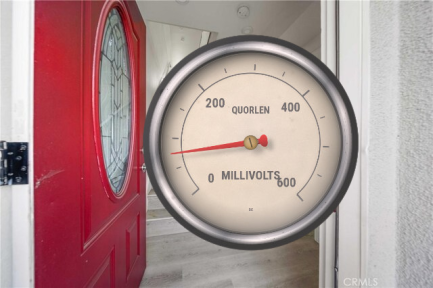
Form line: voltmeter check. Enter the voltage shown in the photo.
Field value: 75 mV
